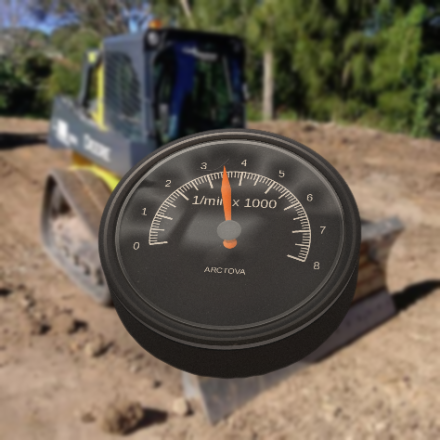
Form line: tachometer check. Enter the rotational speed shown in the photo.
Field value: 3500 rpm
